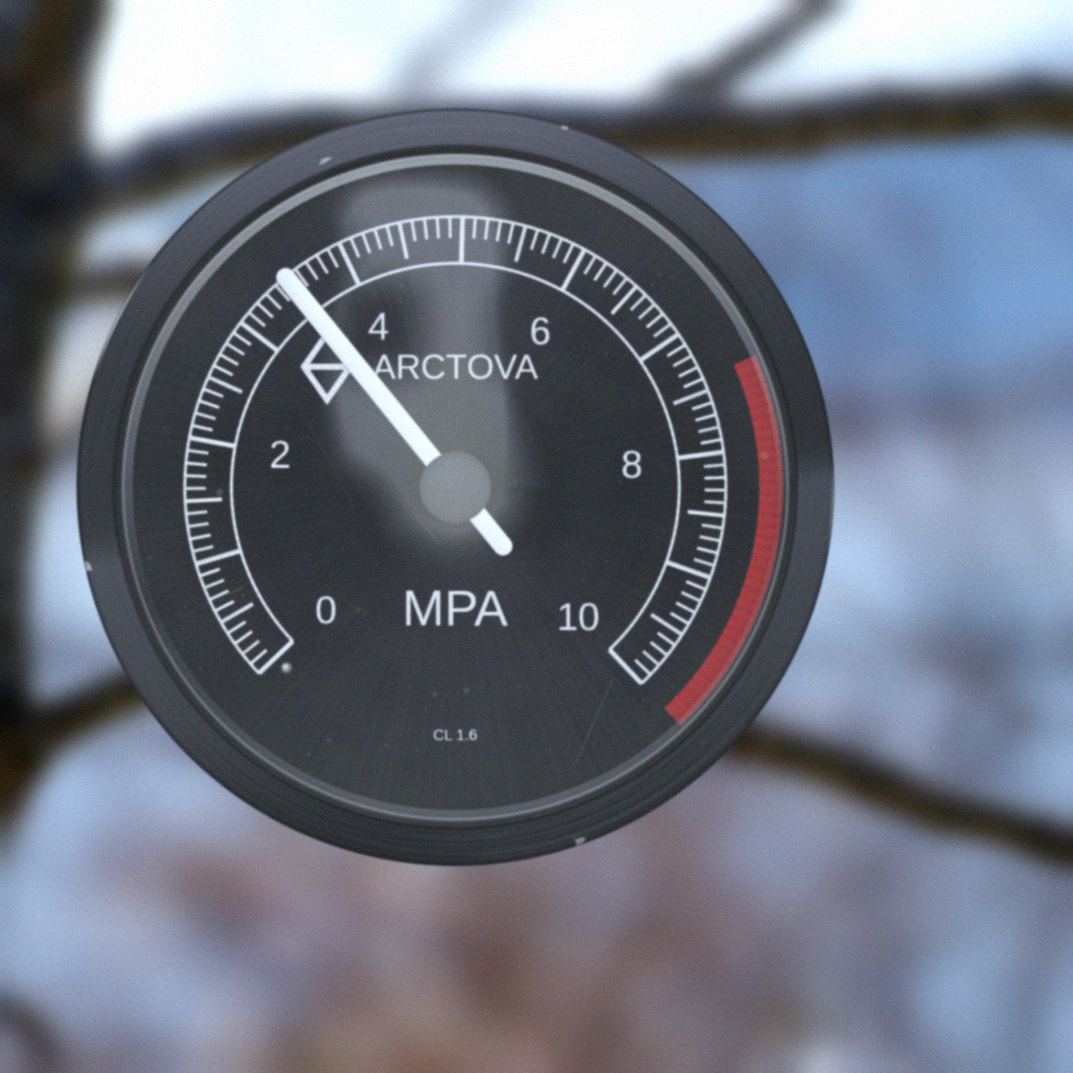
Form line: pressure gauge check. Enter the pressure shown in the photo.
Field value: 3.5 MPa
